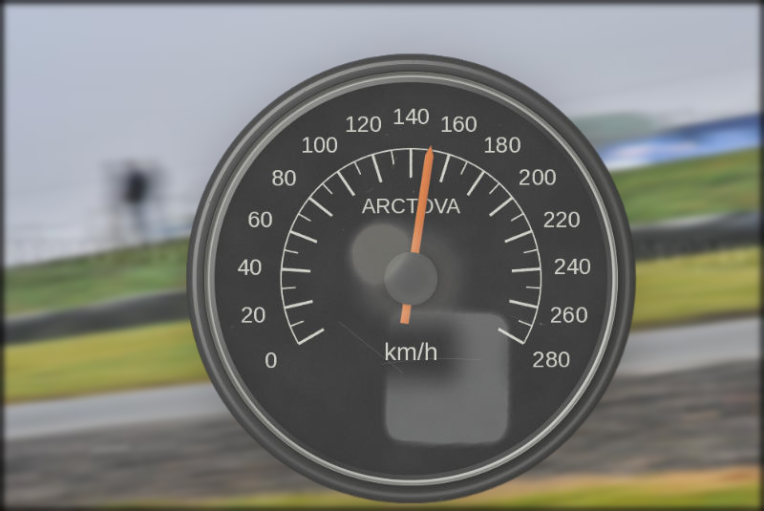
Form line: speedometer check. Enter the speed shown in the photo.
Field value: 150 km/h
